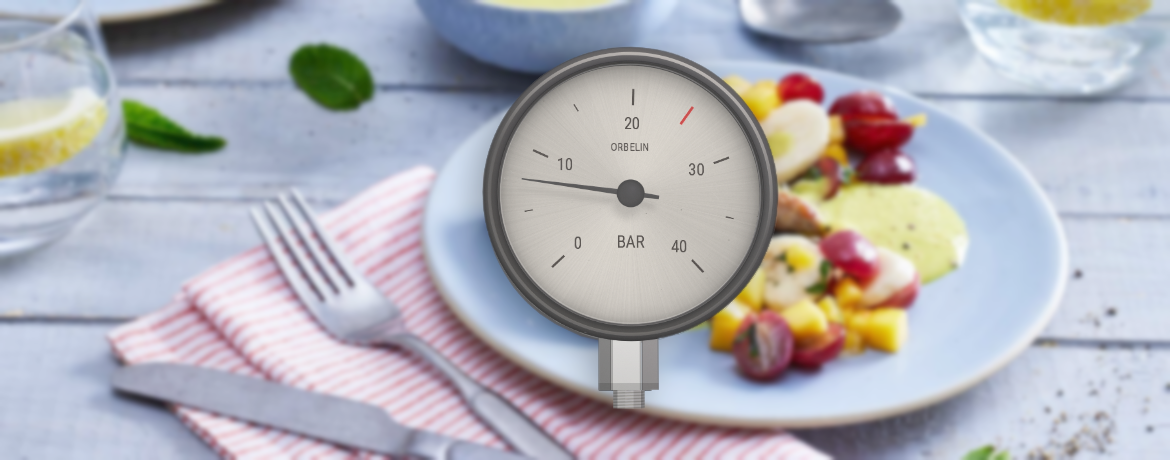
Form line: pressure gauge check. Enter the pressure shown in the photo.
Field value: 7.5 bar
